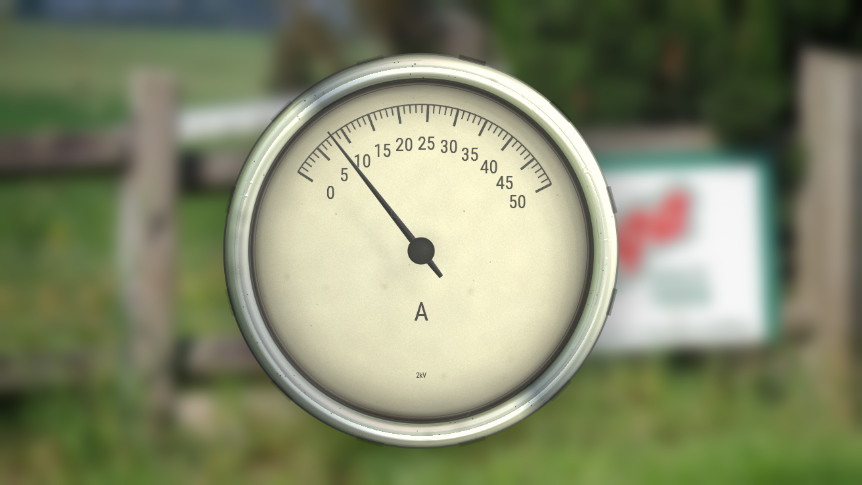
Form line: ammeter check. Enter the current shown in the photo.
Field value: 8 A
